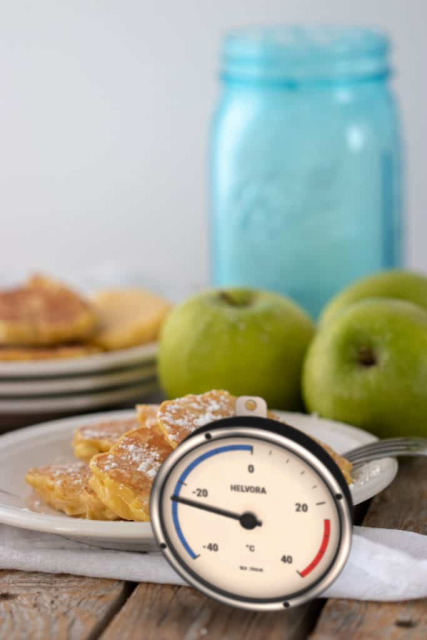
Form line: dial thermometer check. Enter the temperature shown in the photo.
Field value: -24 °C
